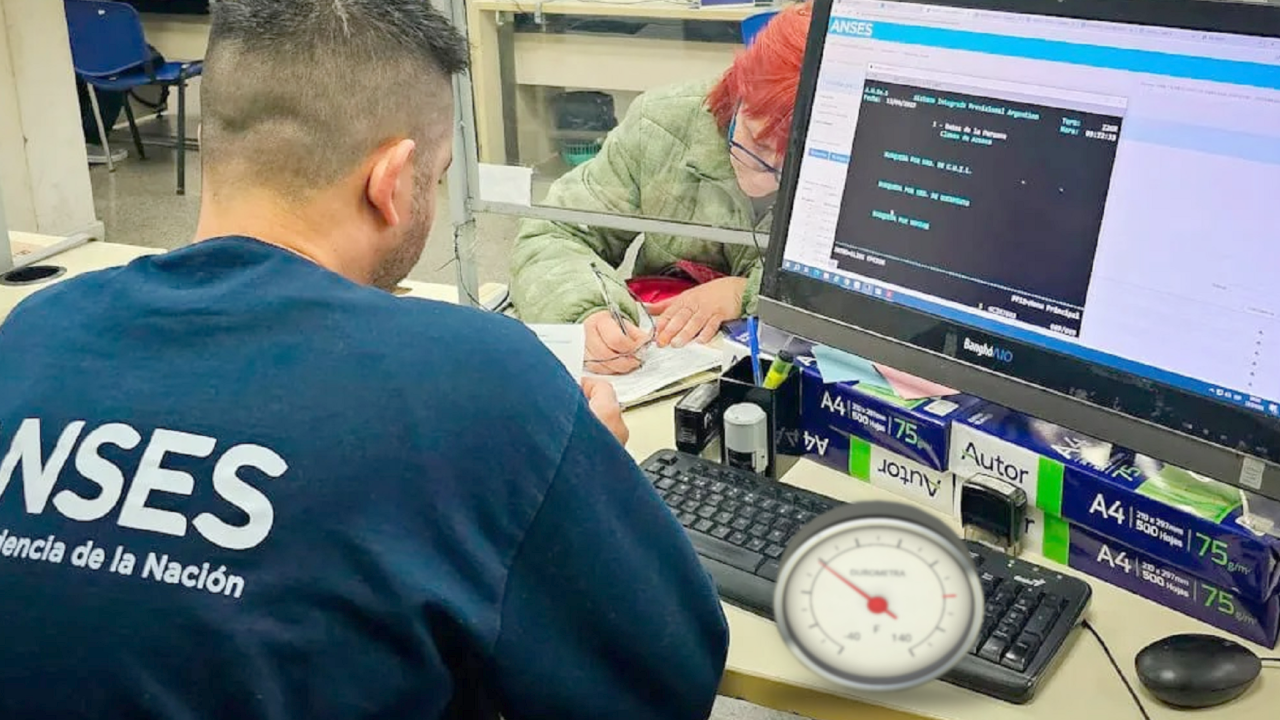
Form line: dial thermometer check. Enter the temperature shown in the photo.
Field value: 20 °F
